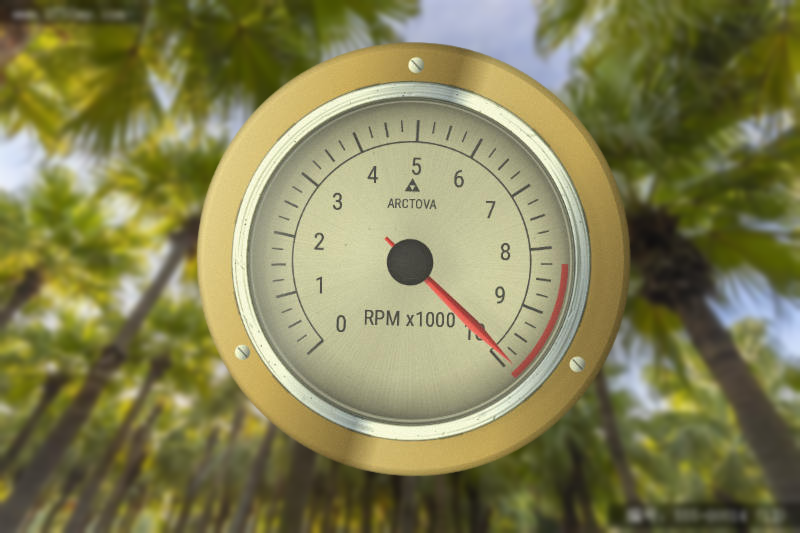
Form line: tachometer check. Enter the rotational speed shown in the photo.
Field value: 9875 rpm
